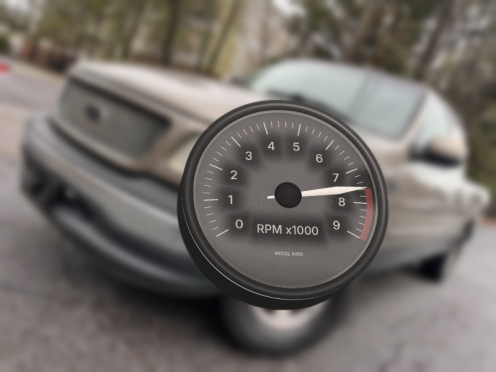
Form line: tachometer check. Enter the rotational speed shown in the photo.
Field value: 7600 rpm
